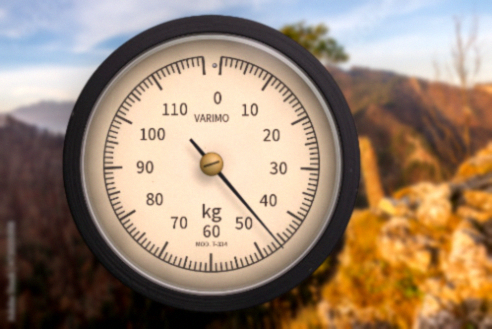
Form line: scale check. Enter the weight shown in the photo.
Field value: 46 kg
